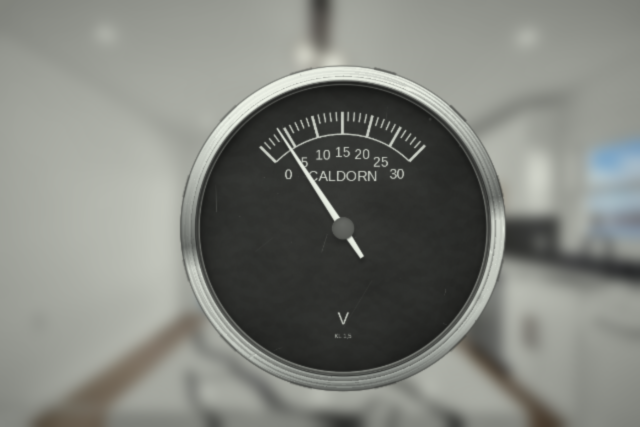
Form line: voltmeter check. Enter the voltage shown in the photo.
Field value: 4 V
